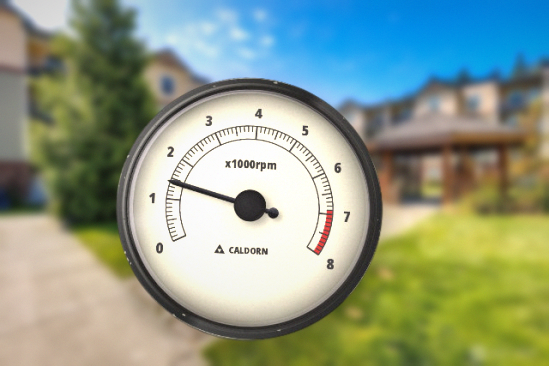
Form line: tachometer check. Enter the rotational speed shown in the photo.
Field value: 1400 rpm
